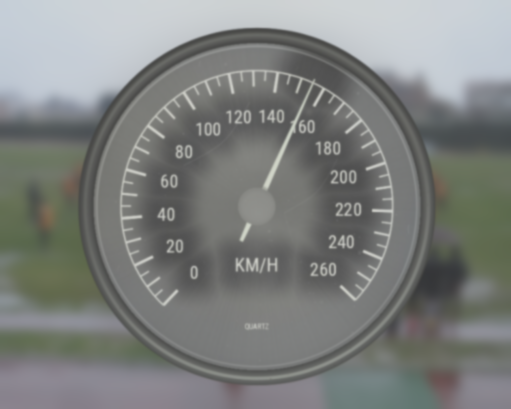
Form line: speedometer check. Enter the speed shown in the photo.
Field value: 155 km/h
